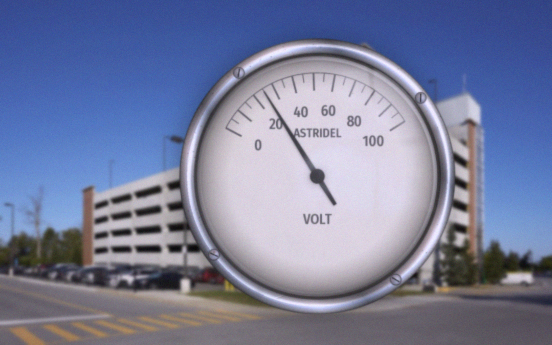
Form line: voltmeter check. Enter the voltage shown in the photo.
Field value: 25 V
